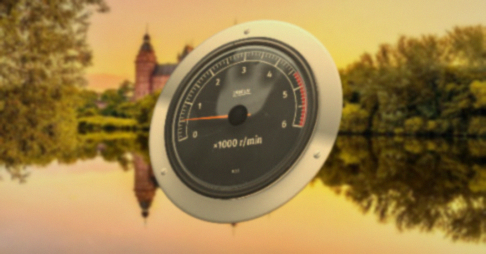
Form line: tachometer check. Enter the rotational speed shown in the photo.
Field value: 500 rpm
